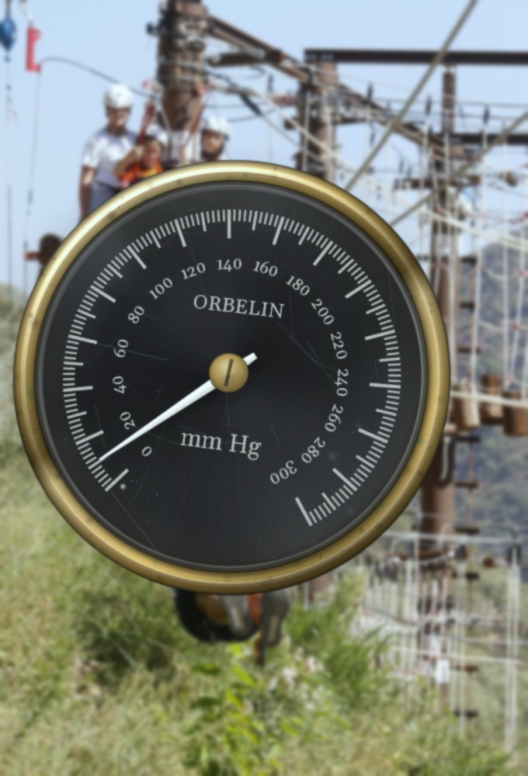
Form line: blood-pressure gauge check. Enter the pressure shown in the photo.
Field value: 10 mmHg
